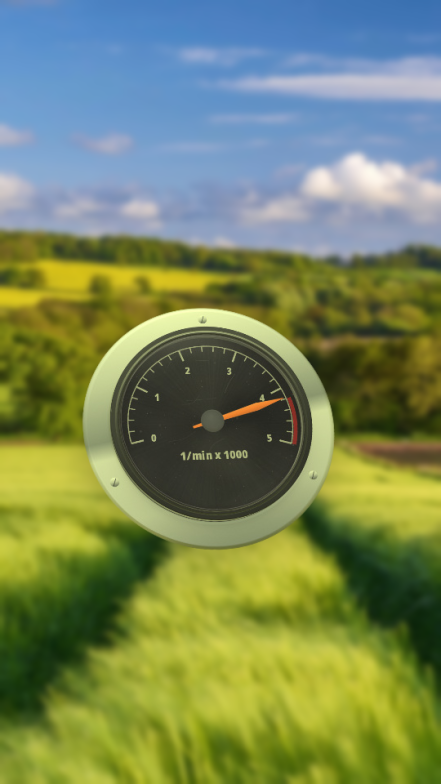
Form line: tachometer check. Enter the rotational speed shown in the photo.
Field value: 4200 rpm
